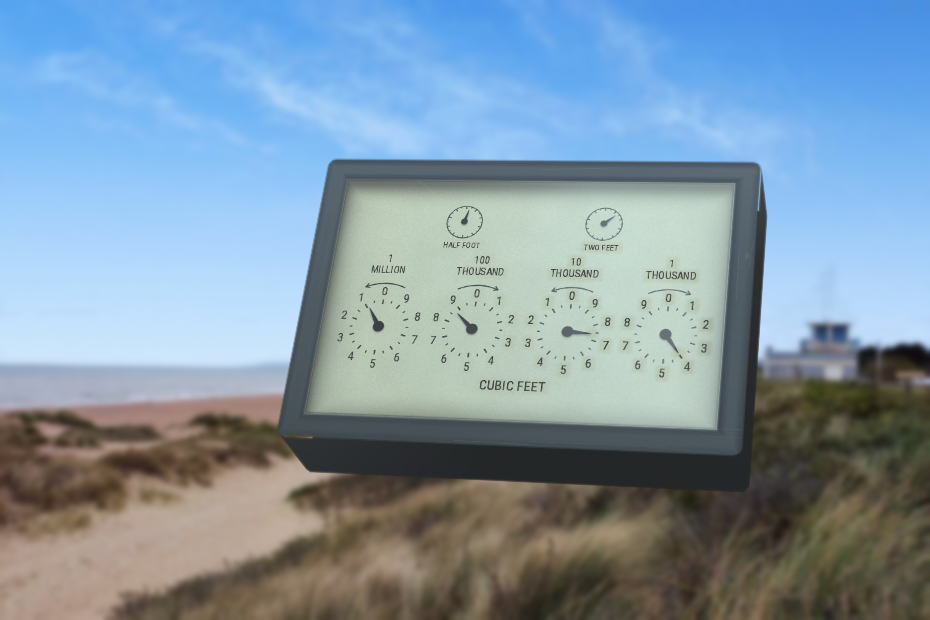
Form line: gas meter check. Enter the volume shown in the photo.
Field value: 87400 ft³
